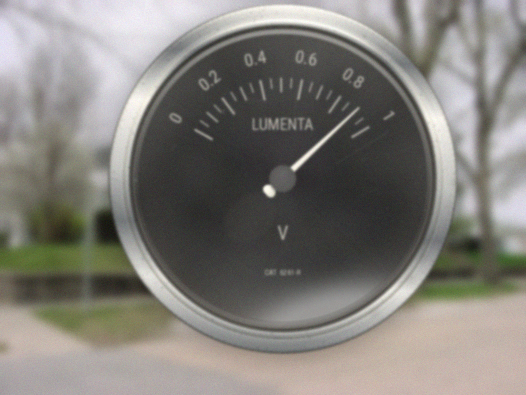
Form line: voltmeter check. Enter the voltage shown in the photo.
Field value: 0.9 V
